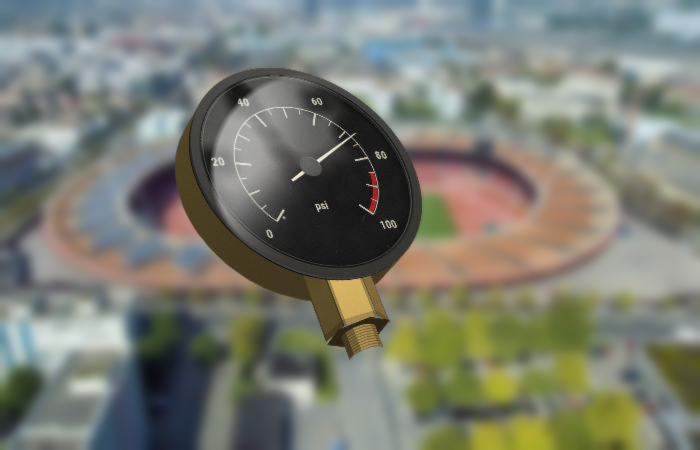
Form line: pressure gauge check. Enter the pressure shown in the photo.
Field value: 72.5 psi
